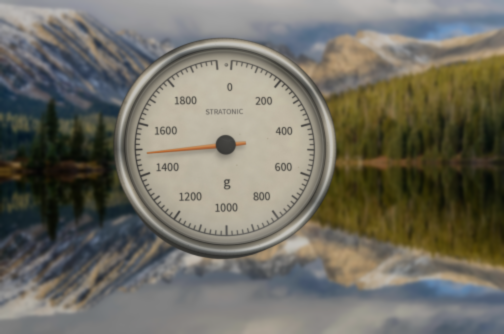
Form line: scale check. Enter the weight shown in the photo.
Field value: 1480 g
